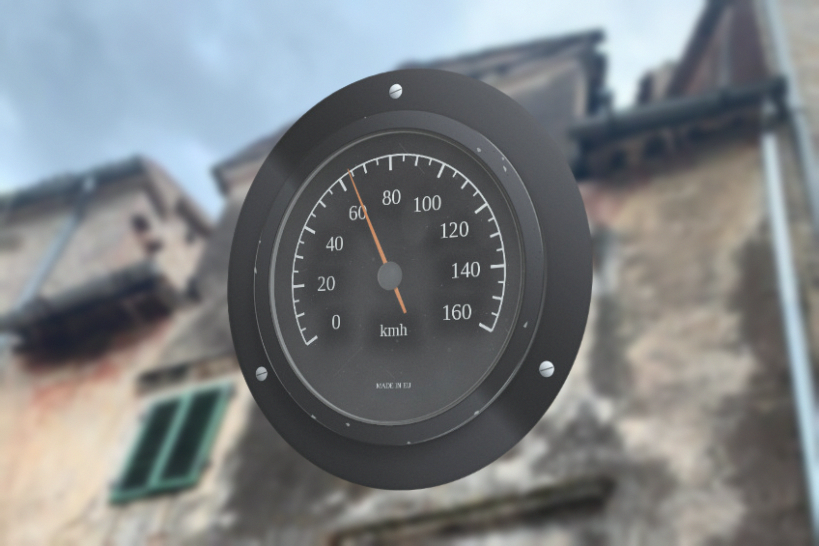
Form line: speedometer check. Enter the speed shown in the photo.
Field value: 65 km/h
